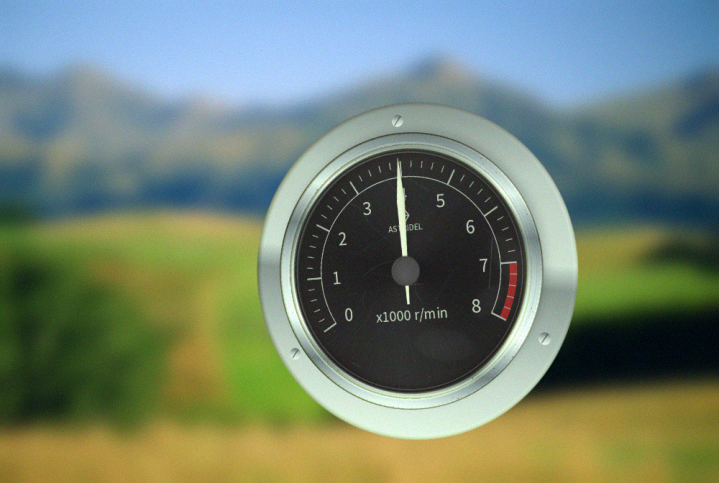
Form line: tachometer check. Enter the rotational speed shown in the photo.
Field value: 4000 rpm
